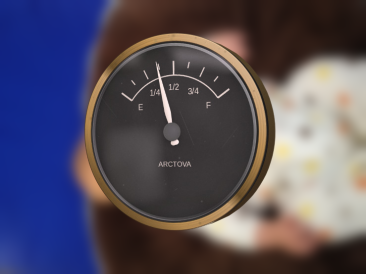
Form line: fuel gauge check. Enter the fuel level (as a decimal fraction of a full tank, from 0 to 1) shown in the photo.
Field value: 0.375
